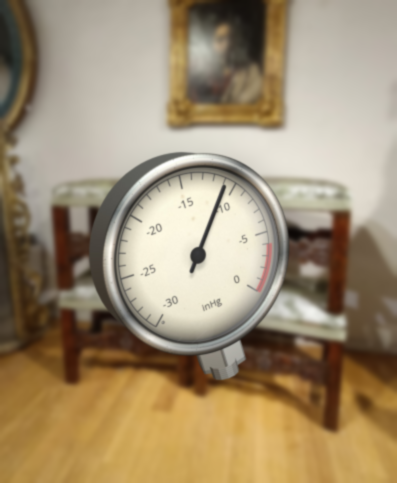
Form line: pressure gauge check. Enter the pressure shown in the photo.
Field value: -11 inHg
